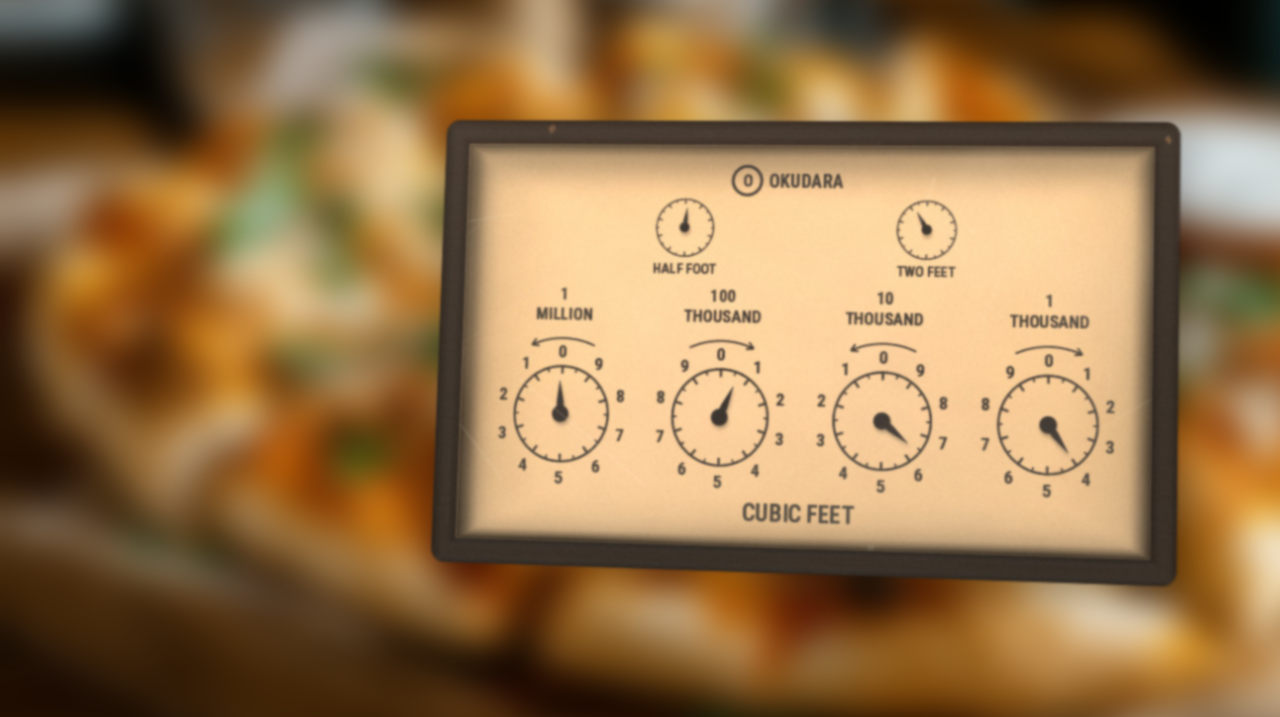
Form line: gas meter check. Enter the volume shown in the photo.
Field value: 6400 ft³
